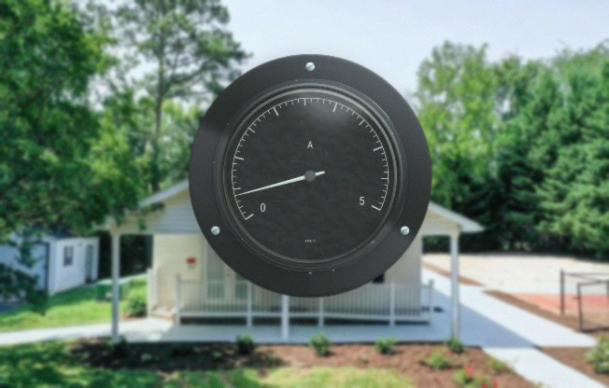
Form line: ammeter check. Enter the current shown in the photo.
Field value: 0.4 A
